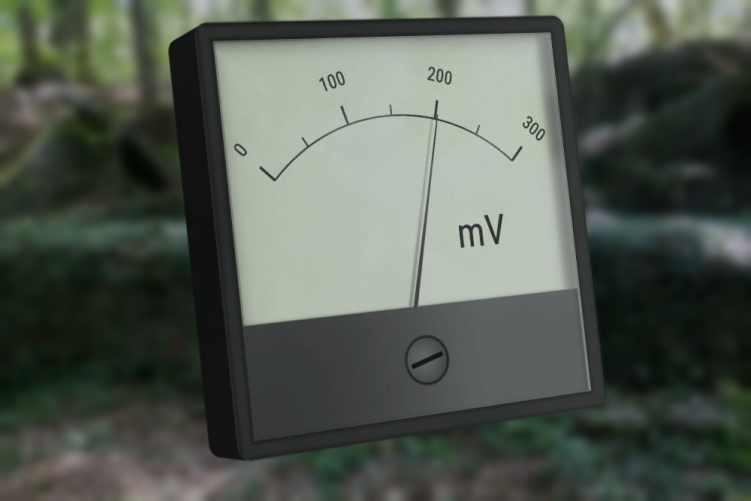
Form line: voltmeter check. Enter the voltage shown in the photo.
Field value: 200 mV
